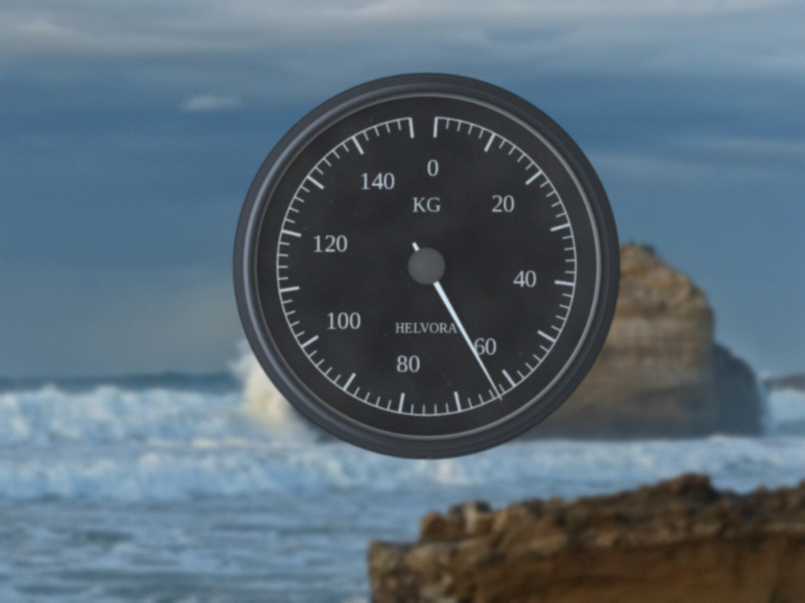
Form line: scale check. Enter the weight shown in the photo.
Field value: 63 kg
